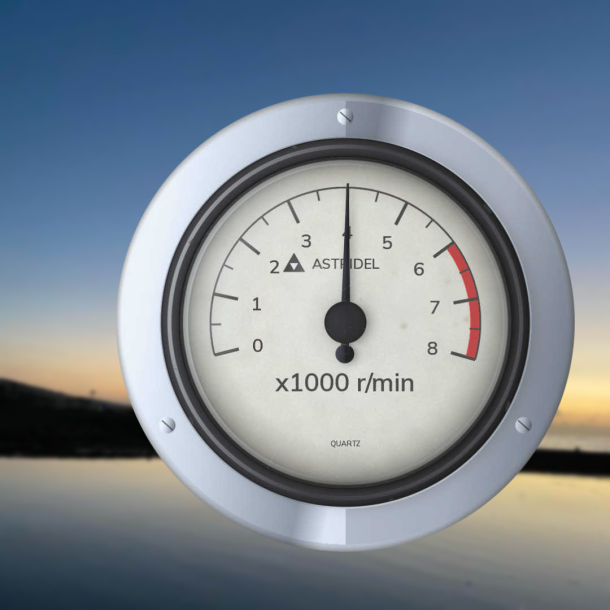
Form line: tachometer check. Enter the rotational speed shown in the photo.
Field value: 4000 rpm
